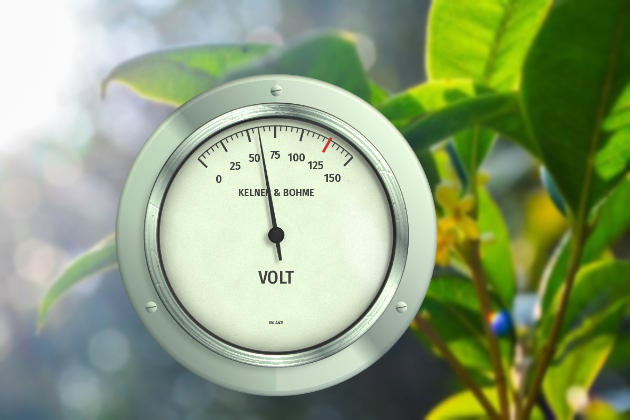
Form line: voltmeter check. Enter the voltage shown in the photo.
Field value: 60 V
